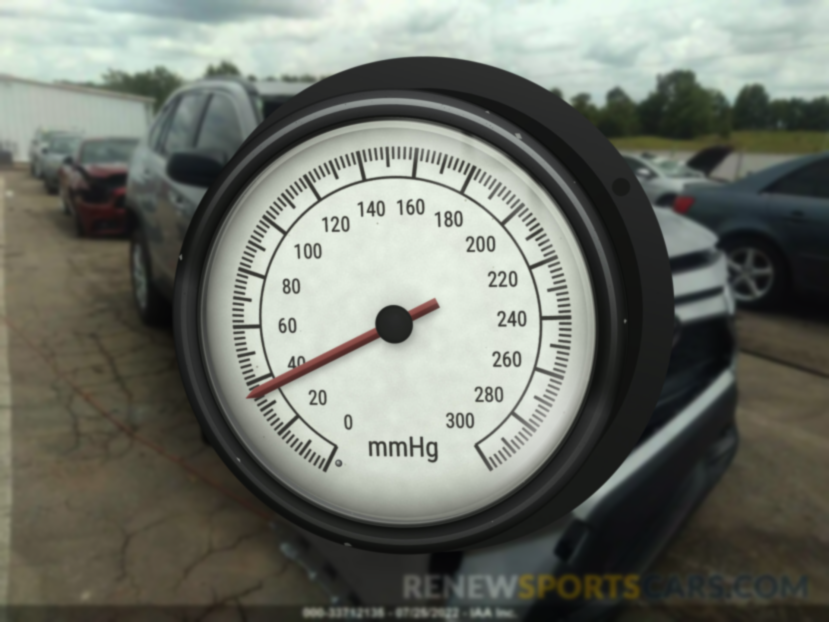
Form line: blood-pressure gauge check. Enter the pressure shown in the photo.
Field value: 36 mmHg
